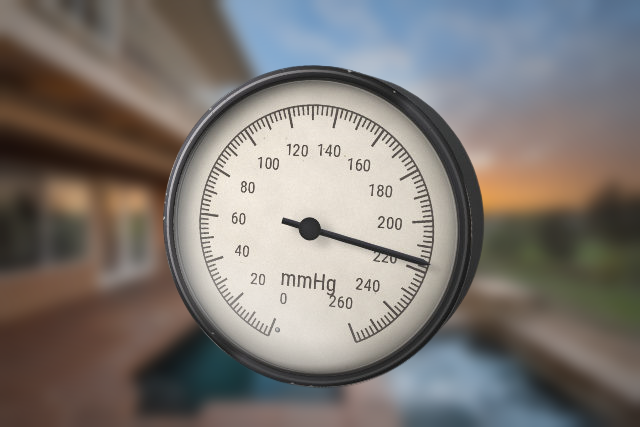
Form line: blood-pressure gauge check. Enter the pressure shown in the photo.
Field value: 216 mmHg
